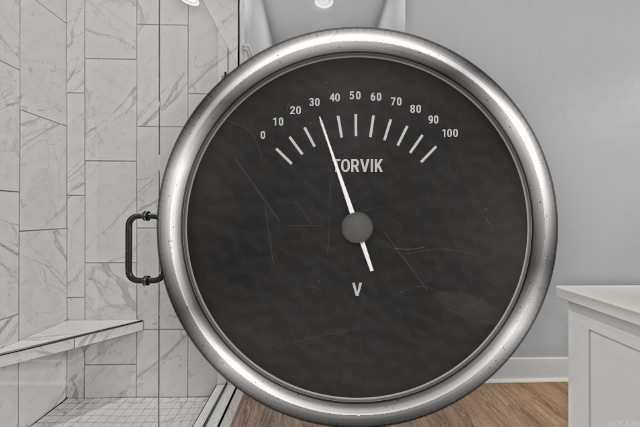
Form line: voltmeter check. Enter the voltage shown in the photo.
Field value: 30 V
